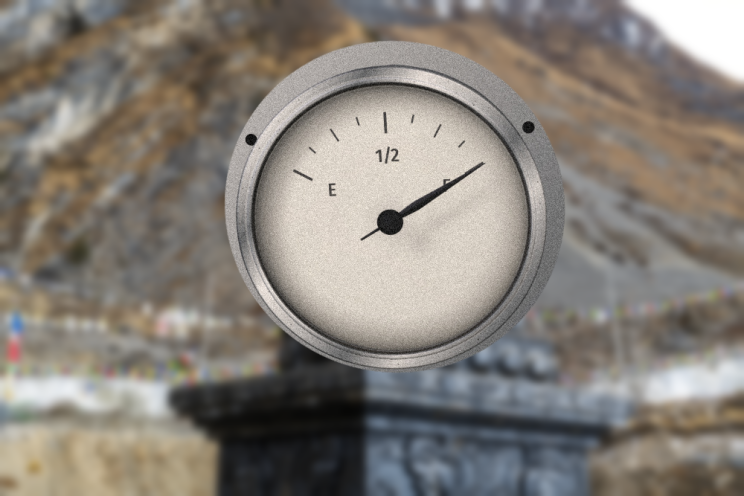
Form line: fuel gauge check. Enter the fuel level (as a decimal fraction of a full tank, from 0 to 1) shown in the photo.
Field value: 1
